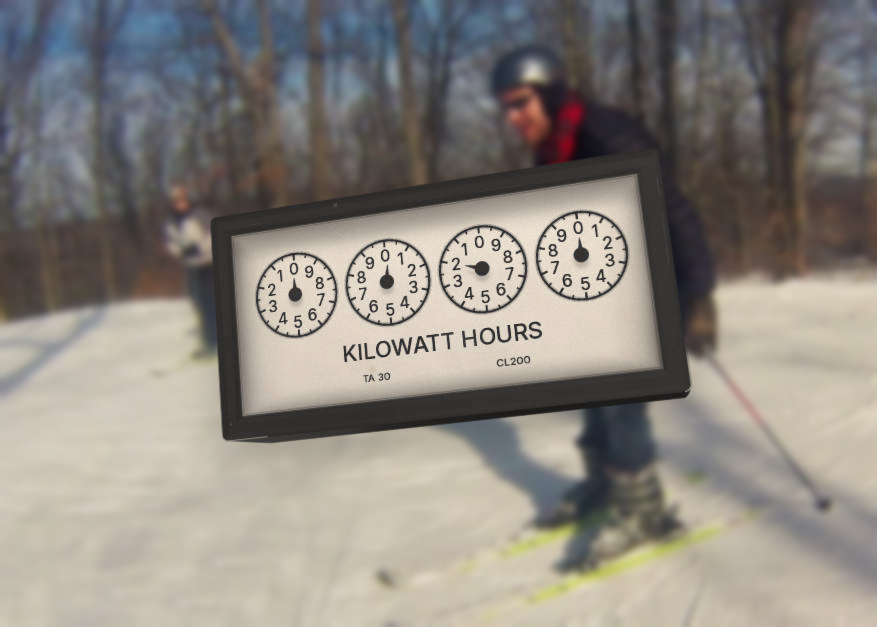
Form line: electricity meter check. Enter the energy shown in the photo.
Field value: 20 kWh
